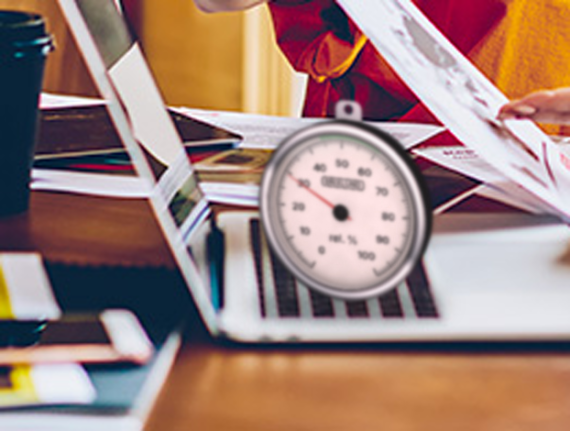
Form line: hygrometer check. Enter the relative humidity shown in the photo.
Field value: 30 %
